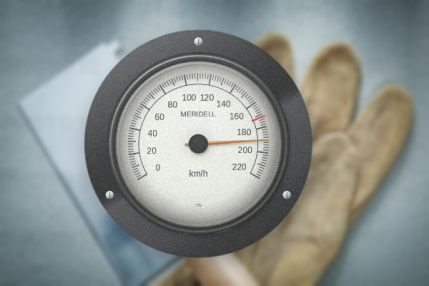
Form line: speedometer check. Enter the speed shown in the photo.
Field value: 190 km/h
